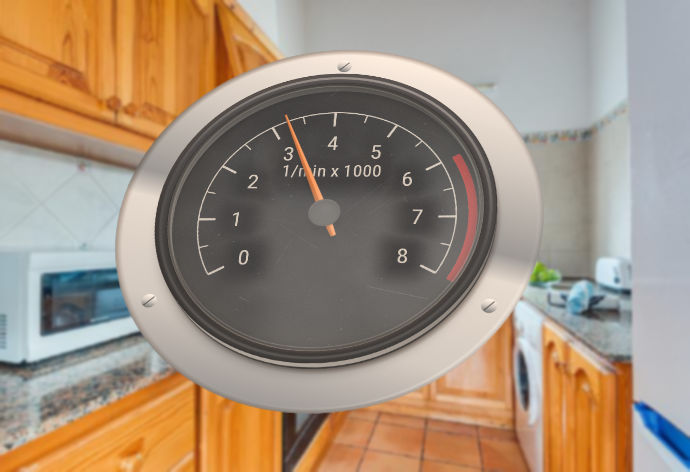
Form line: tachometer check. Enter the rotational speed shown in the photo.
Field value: 3250 rpm
